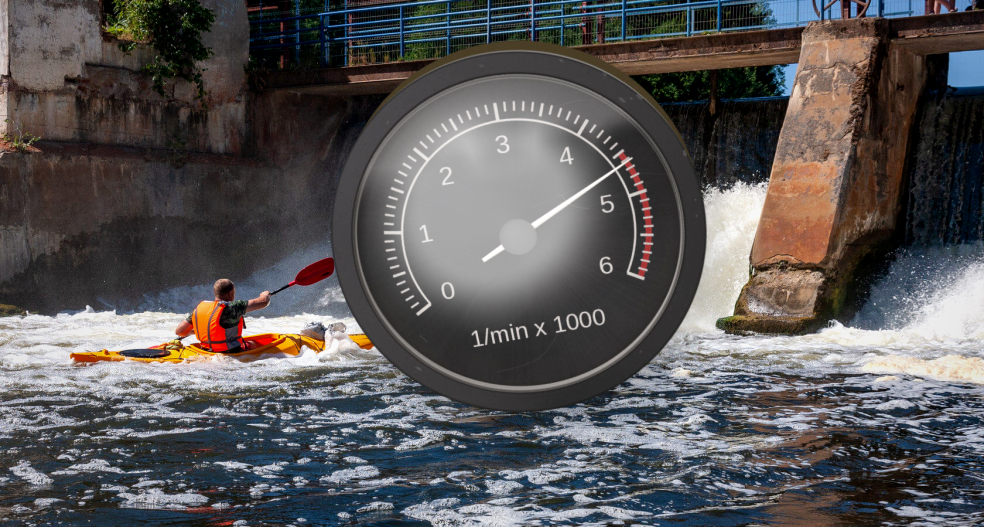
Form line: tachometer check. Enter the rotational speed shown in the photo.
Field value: 4600 rpm
